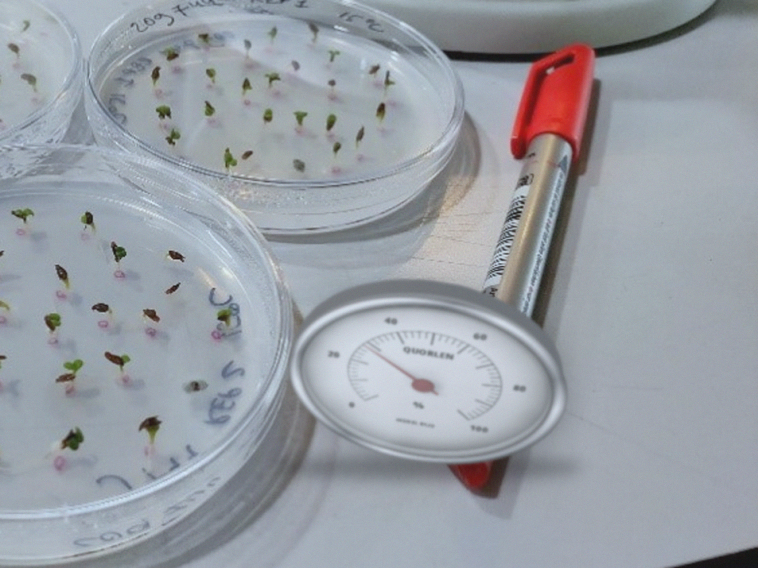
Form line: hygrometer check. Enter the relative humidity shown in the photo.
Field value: 30 %
